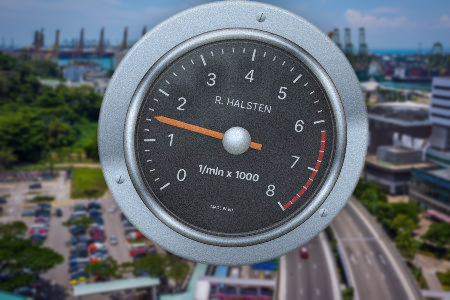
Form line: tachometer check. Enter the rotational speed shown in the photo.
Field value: 1500 rpm
